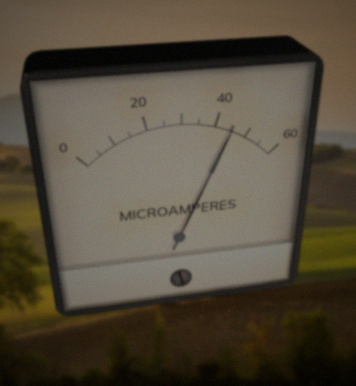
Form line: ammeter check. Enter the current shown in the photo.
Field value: 45 µA
